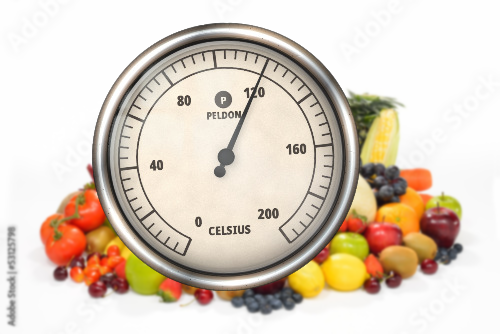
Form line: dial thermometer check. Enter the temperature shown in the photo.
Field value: 120 °C
